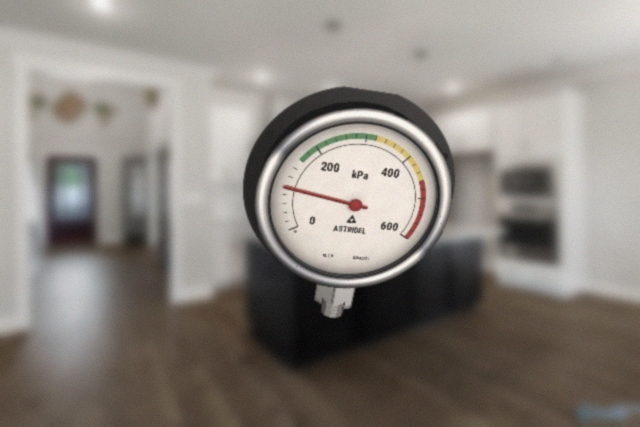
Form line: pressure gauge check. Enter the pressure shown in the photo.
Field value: 100 kPa
